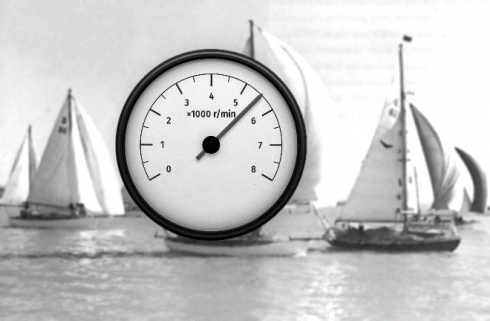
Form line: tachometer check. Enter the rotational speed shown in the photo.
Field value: 5500 rpm
